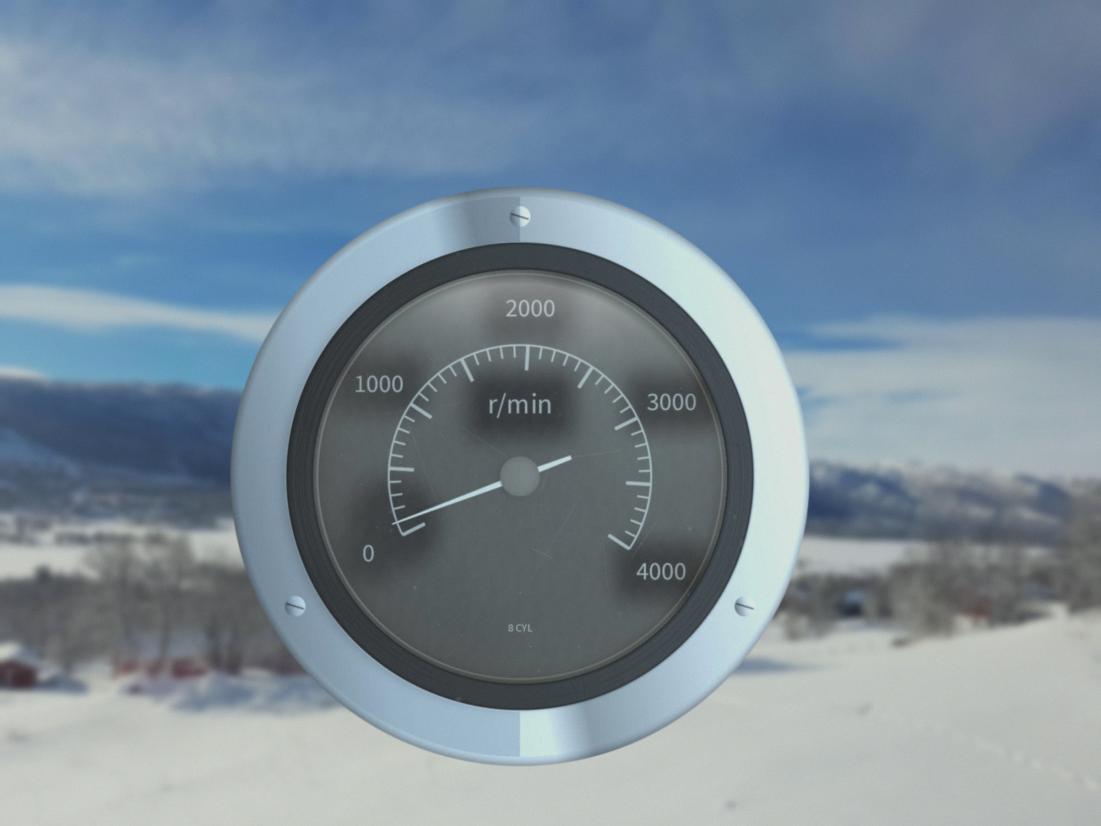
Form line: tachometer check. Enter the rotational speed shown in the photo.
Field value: 100 rpm
